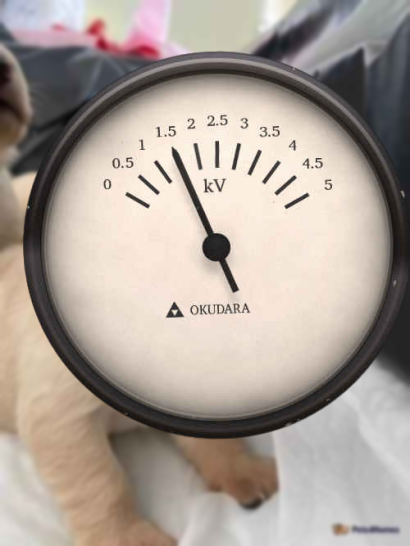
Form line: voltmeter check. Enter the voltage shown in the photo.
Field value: 1.5 kV
